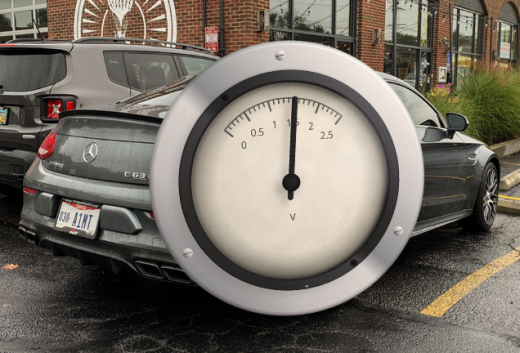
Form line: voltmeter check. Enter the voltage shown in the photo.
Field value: 1.5 V
